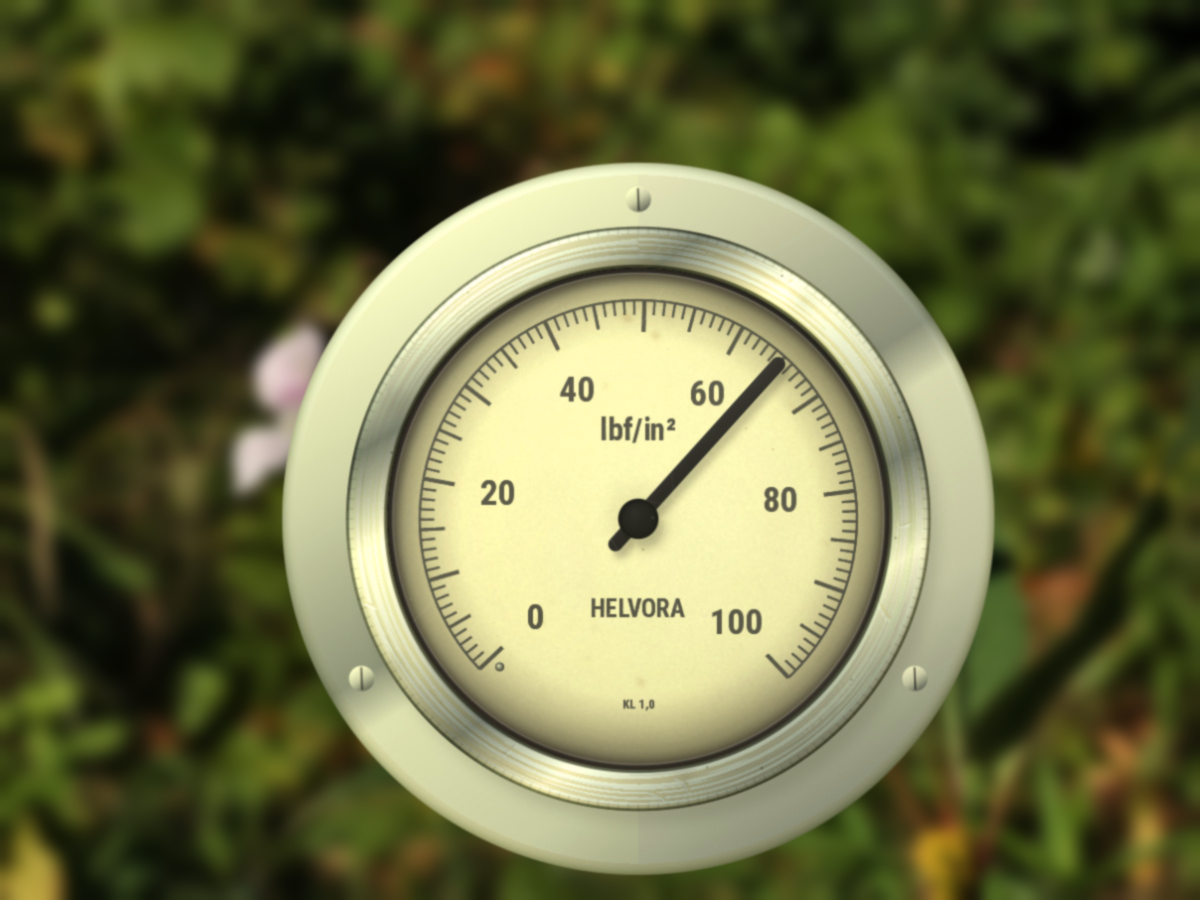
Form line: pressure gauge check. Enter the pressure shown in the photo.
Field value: 65 psi
